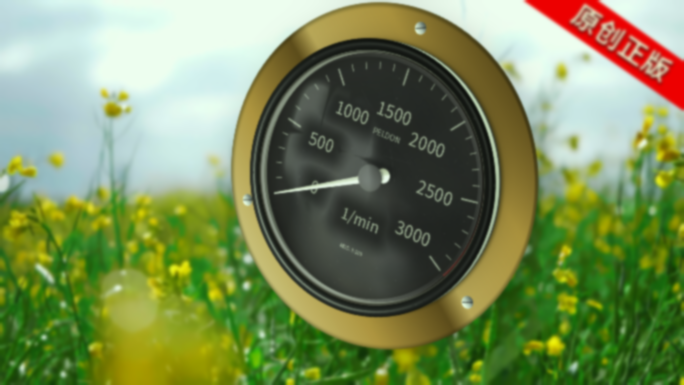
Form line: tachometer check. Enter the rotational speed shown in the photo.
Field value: 0 rpm
